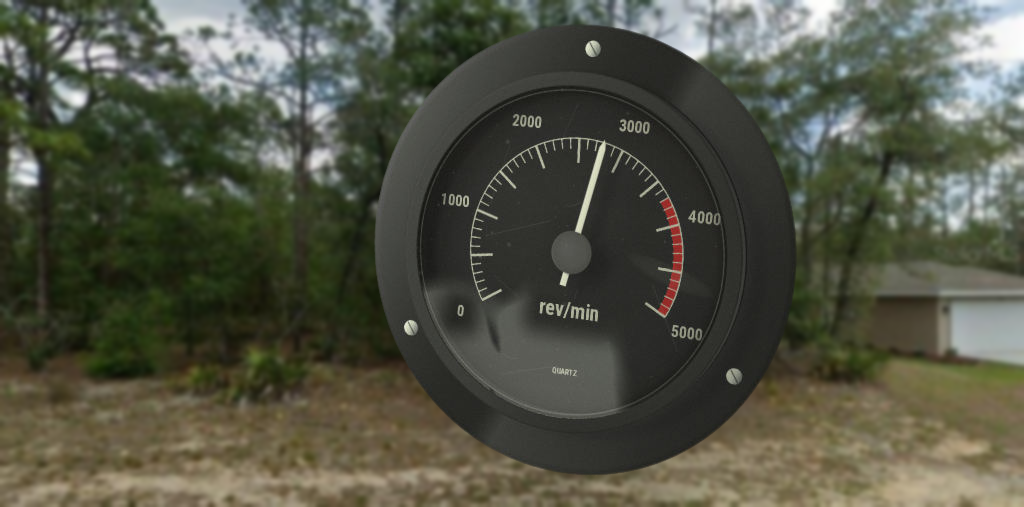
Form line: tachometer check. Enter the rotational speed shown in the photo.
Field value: 2800 rpm
